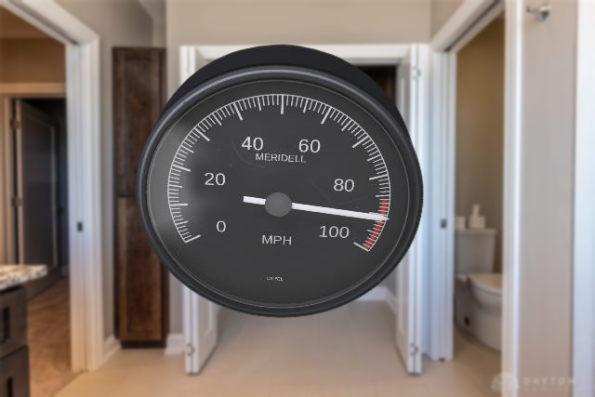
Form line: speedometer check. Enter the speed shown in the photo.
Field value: 90 mph
